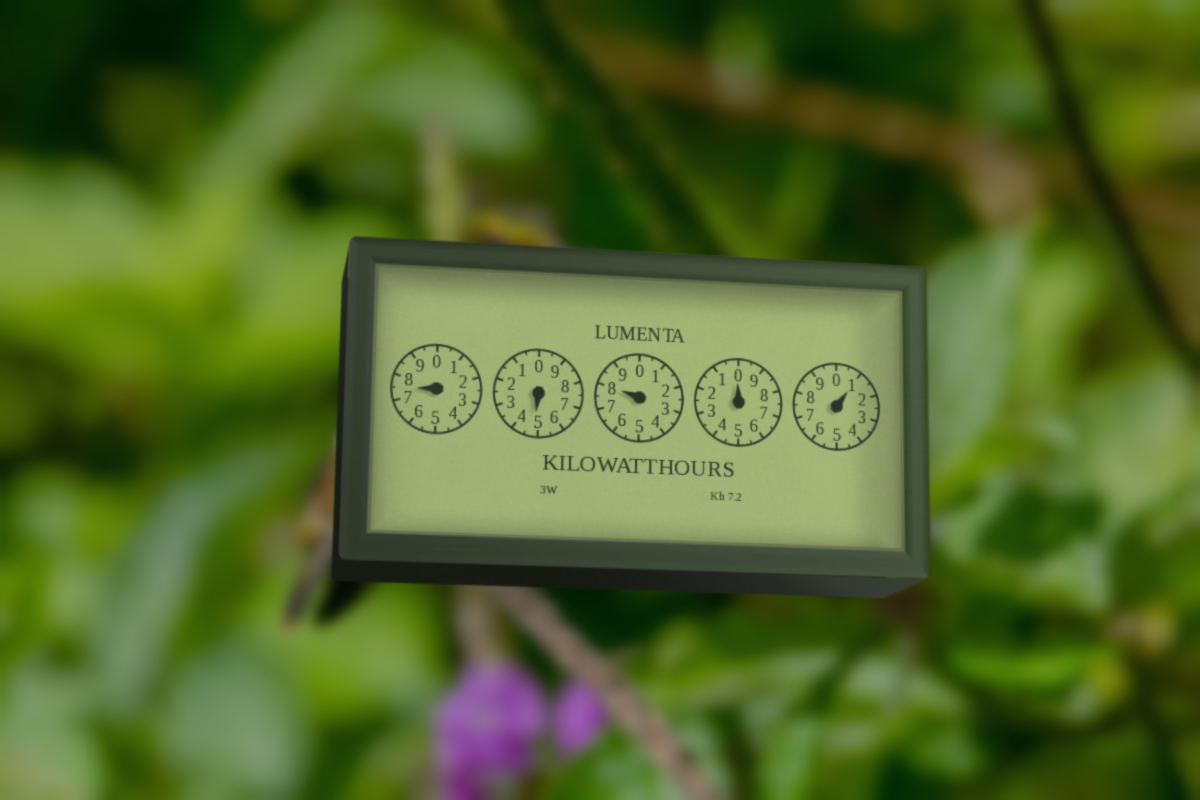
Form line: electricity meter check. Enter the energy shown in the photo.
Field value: 74801 kWh
